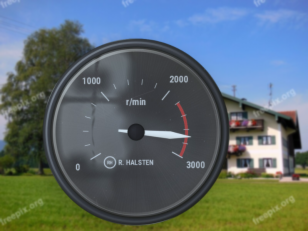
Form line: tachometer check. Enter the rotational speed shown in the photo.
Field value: 2700 rpm
